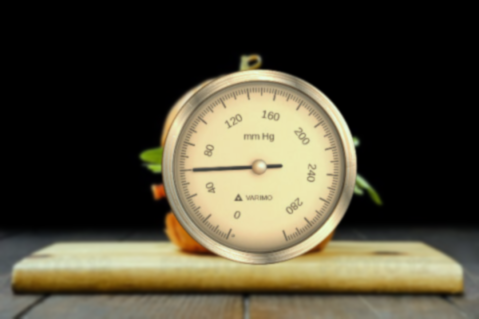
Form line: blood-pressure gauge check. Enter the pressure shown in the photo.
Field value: 60 mmHg
